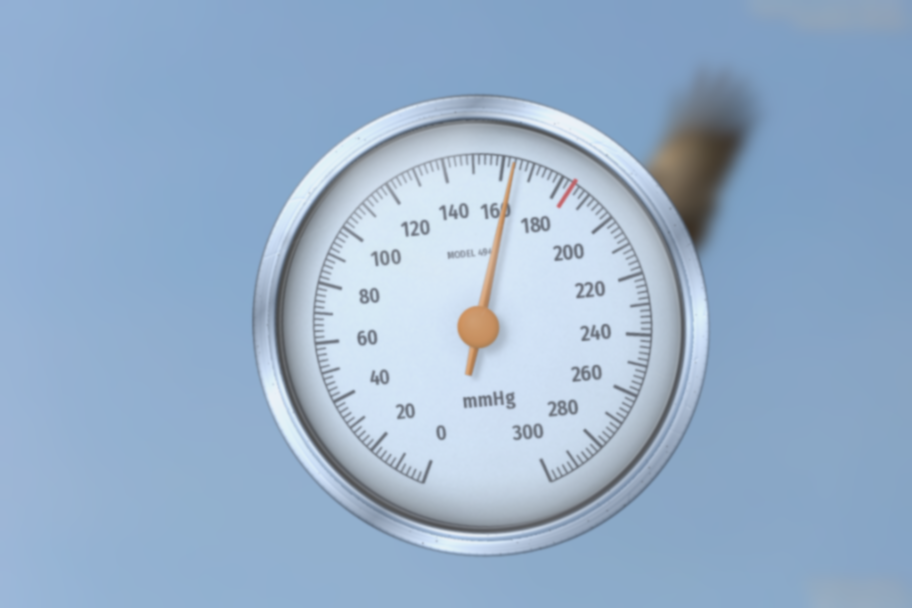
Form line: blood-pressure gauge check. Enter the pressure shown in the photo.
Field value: 164 mmHg
